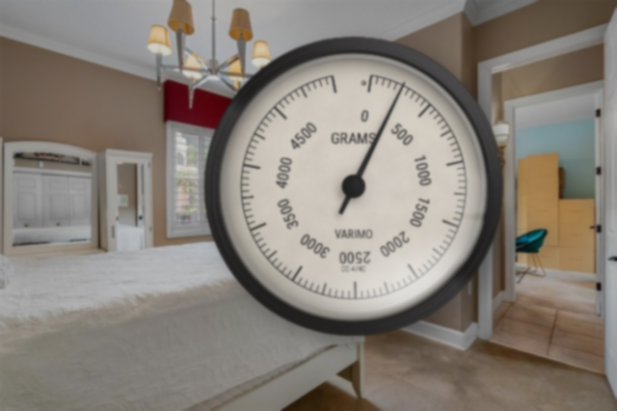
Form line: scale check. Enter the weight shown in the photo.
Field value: 250 g
